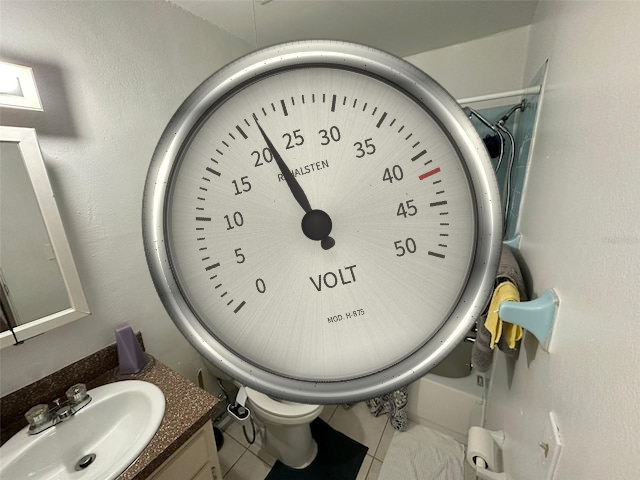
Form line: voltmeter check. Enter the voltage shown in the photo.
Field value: 22 V
